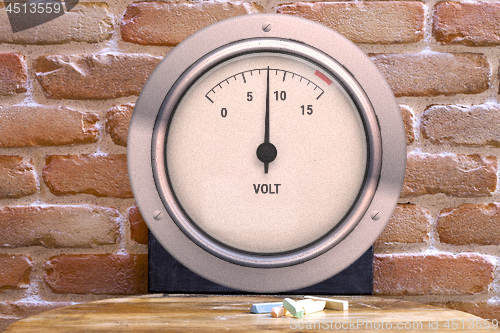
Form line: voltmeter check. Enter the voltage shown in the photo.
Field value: 8 V
